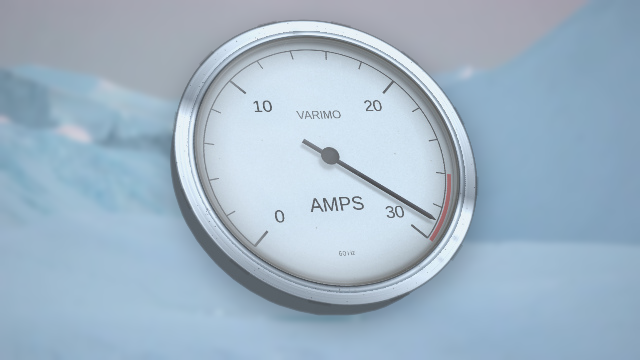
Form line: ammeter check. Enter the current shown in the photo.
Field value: 29 A
